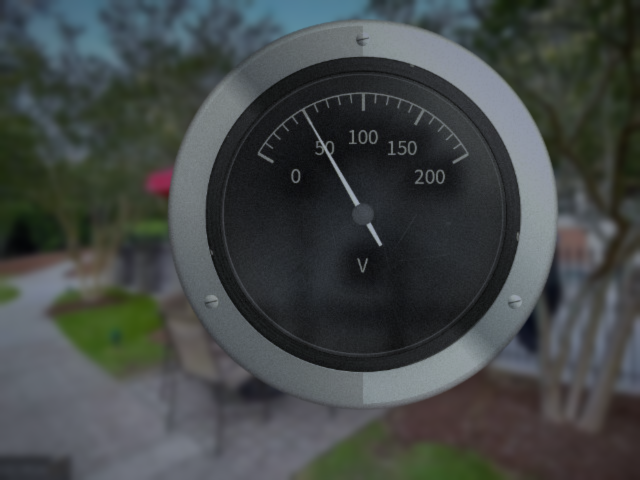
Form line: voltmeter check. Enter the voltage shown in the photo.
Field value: 50 V
